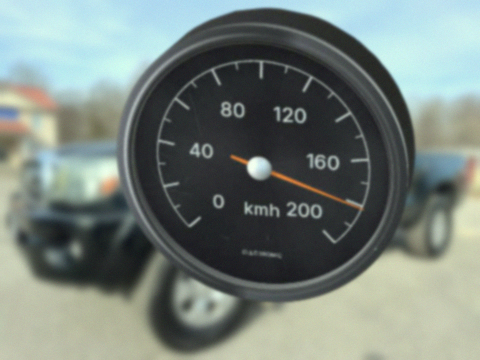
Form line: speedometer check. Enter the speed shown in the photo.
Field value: 180 km/h
